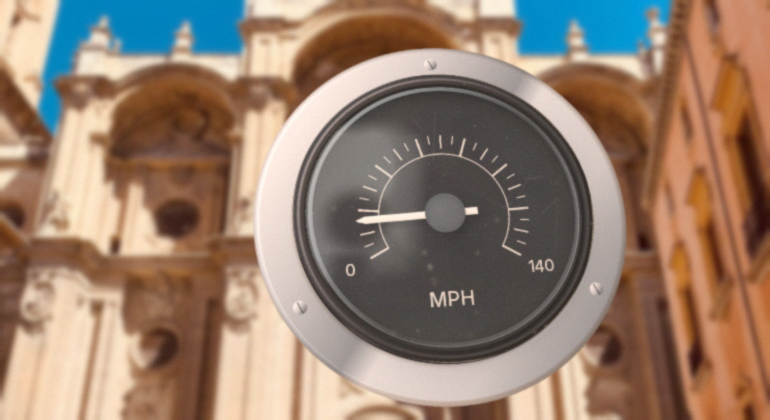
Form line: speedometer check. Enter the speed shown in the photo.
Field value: 15 mph
